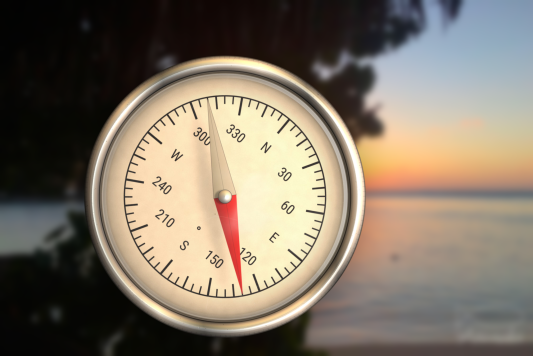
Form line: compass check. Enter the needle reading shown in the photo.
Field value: 130 °
